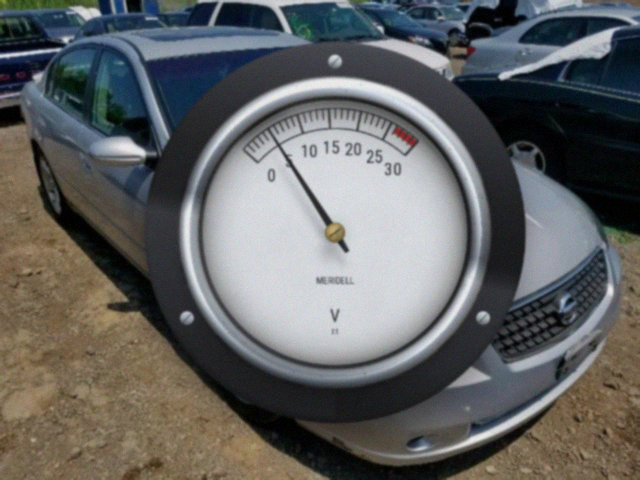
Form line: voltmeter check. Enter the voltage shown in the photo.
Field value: 5 V
